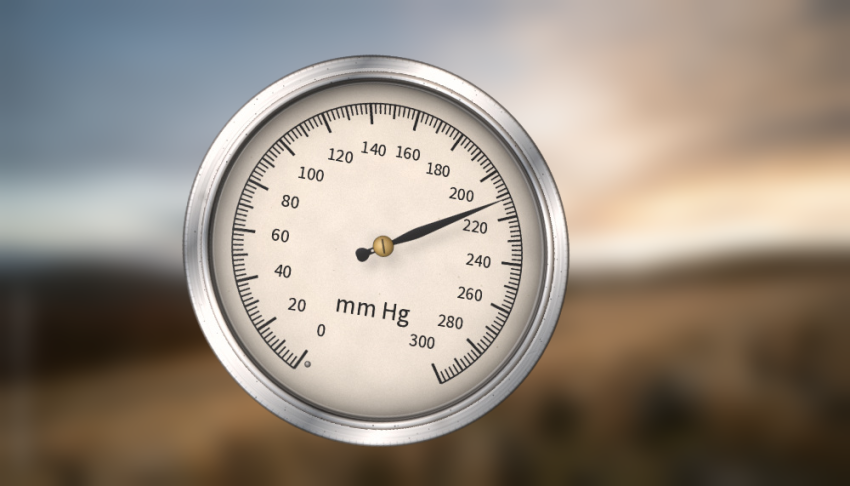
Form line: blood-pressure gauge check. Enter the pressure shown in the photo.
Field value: 212 mmHg
